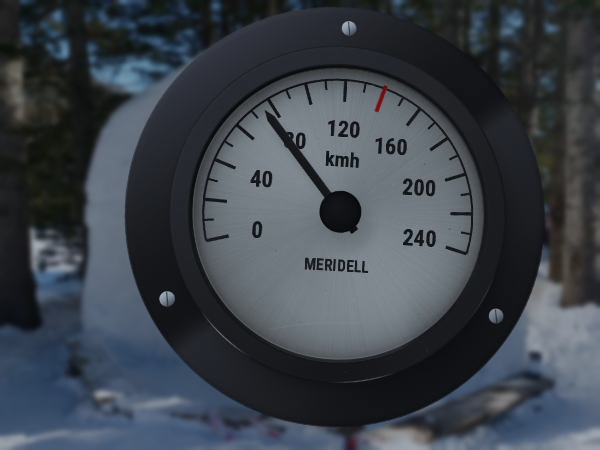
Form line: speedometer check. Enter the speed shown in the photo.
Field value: 75 km/h
